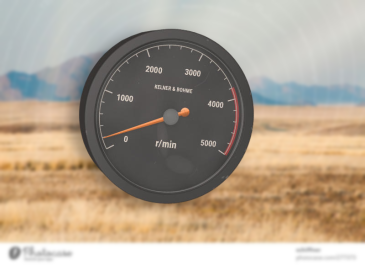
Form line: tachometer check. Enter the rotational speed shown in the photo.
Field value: 200 rpm
